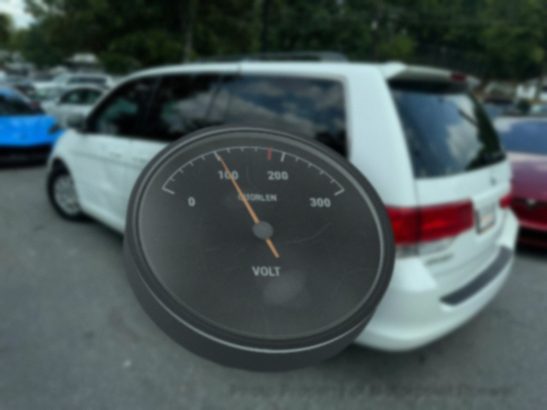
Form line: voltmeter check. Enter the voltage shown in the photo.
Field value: 100 V
